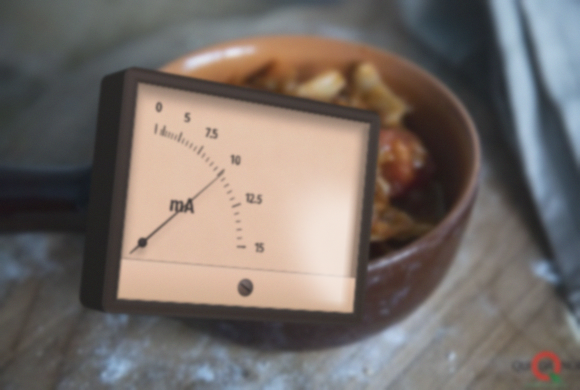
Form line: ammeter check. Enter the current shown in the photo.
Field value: 10 mA
